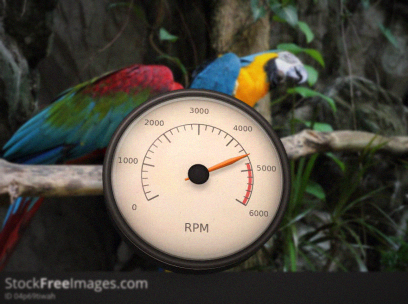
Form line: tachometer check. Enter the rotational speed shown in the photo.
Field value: 4600 rpm
